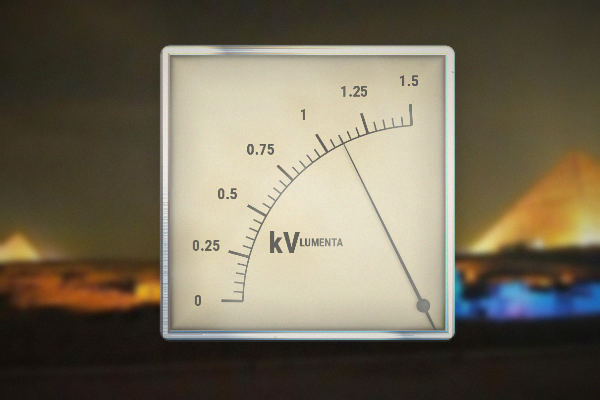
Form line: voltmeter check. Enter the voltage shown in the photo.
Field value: 1.1 kV
